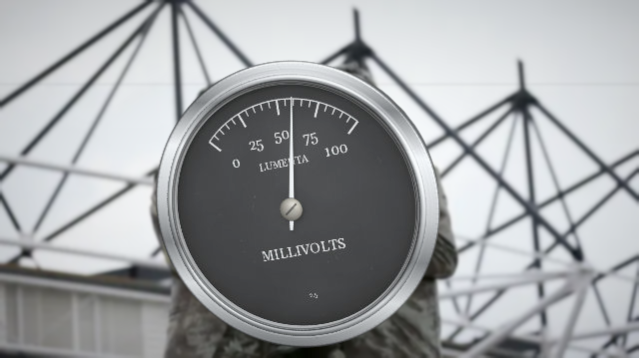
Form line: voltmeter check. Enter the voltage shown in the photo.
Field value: 60 mV
